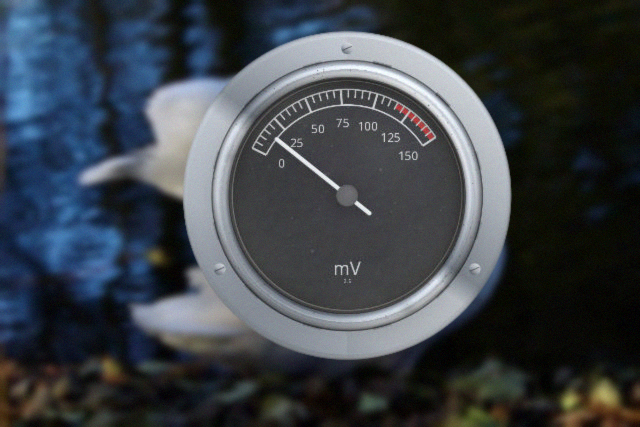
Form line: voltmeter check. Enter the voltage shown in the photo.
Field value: 15 mV
